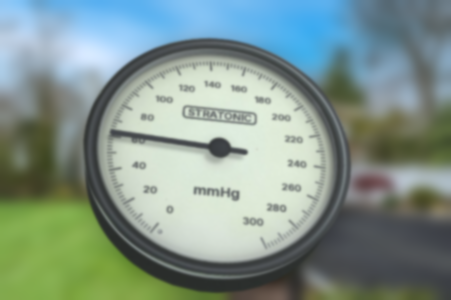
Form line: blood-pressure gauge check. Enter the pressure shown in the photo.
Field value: 60 mmHg
